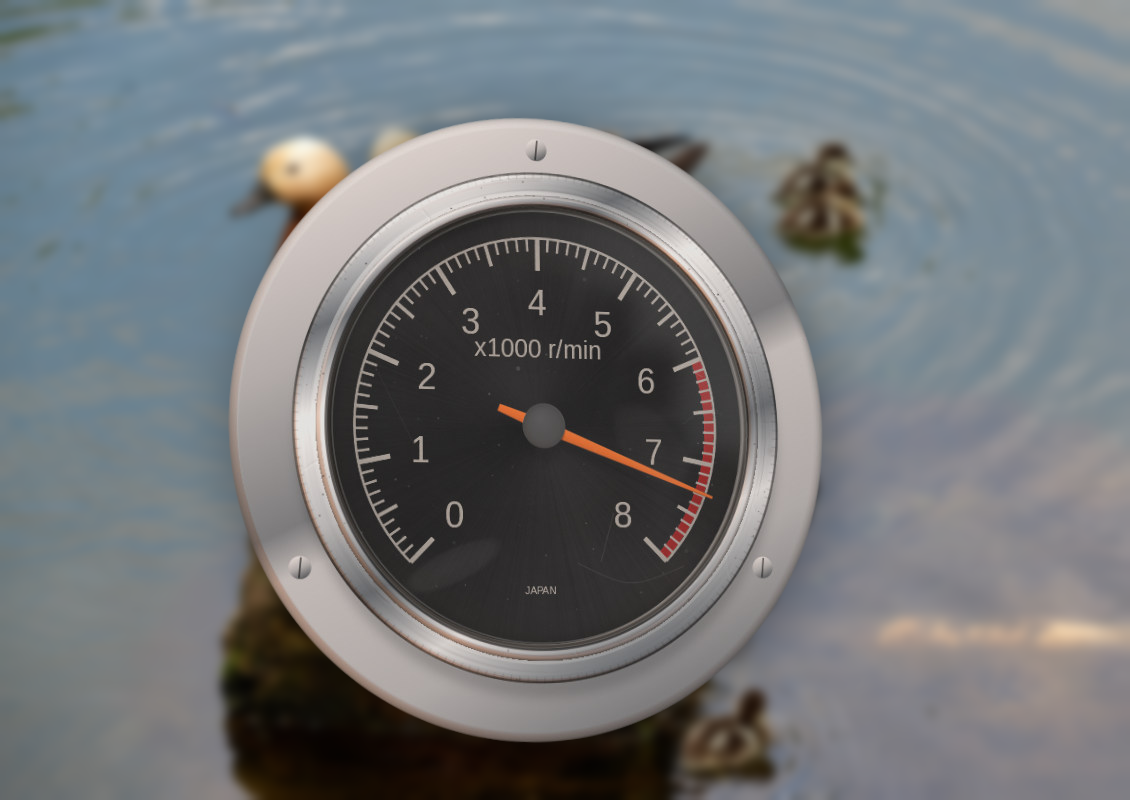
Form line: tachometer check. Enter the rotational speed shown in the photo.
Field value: 7300 rpm
